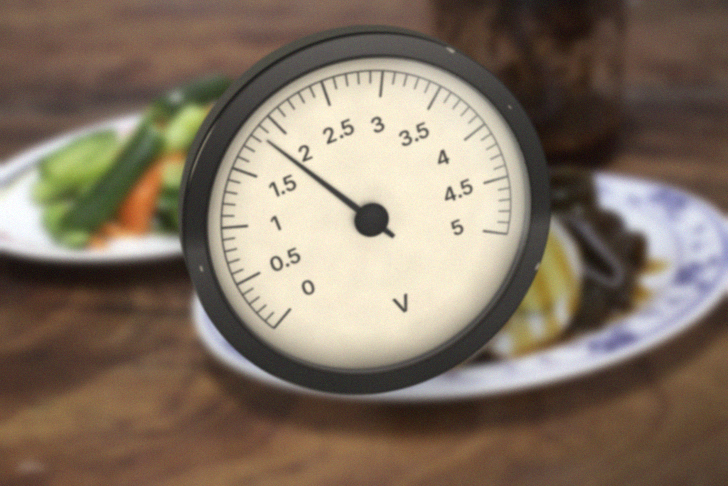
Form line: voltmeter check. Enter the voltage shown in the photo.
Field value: 1.85 V
